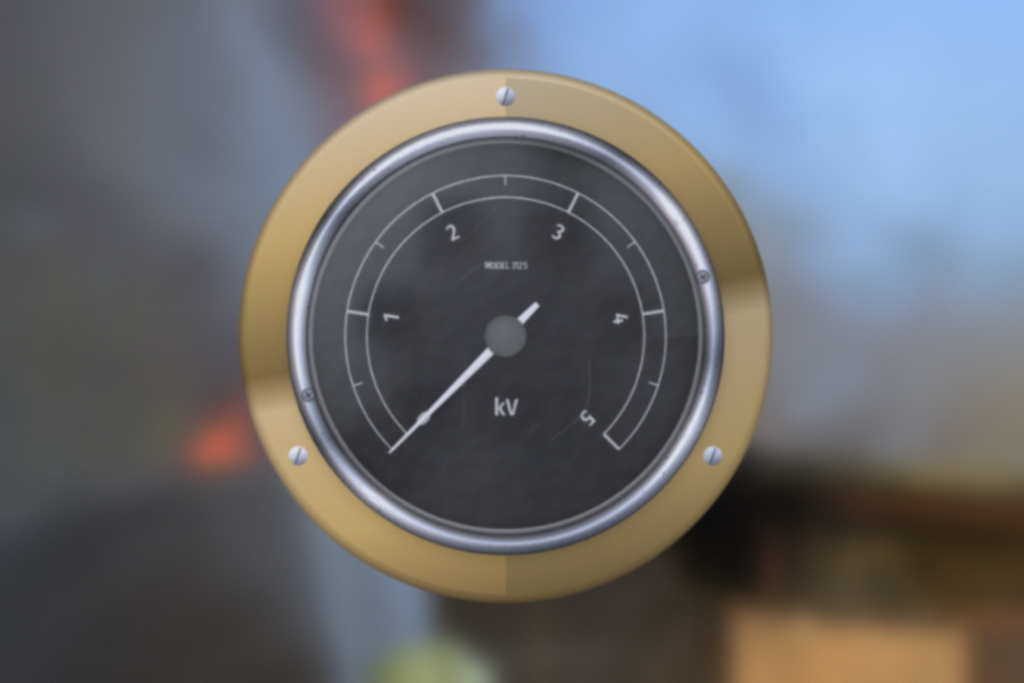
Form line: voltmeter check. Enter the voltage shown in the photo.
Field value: 0 kV
